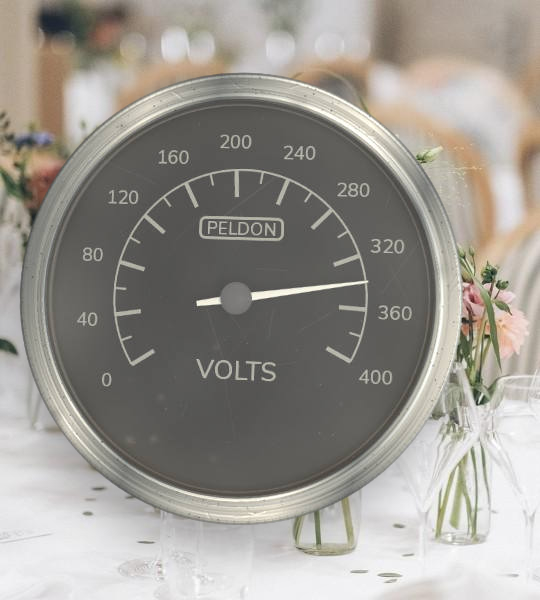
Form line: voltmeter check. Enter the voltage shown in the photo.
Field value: 340 V
